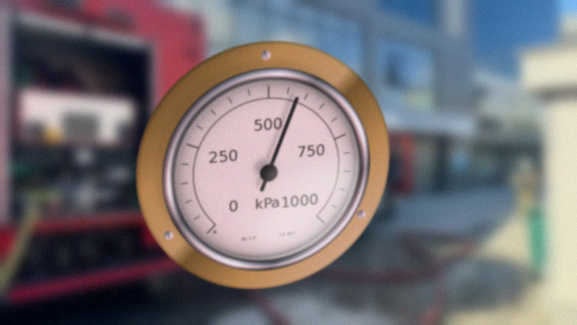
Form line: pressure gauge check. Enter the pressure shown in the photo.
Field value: 575 kPa
